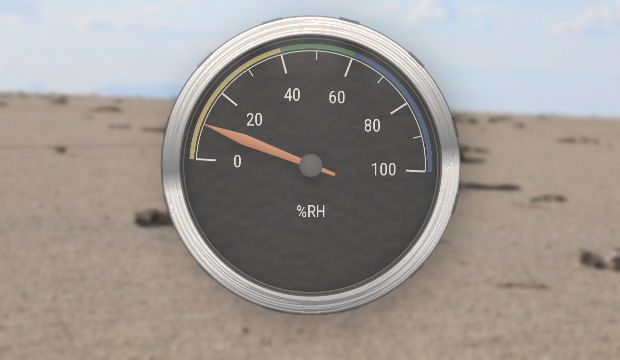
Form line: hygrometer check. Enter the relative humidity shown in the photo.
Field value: 10 %
